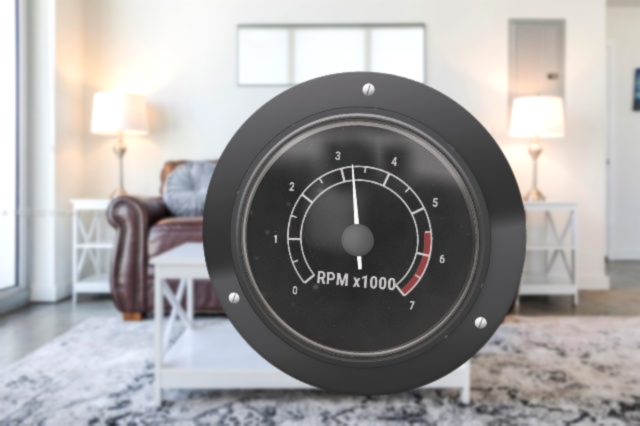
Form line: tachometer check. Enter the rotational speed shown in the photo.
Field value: 3250 rpm
